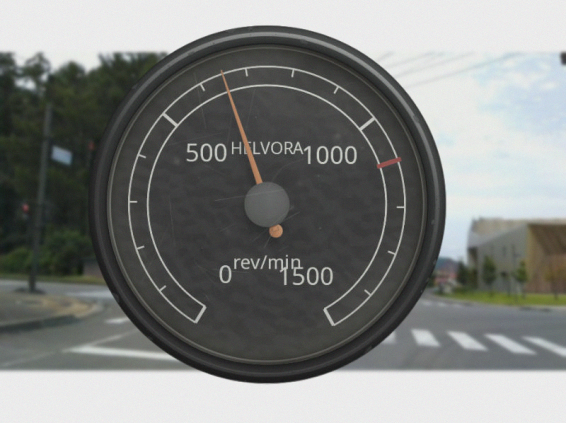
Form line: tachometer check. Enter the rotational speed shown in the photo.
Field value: 650 rpm
